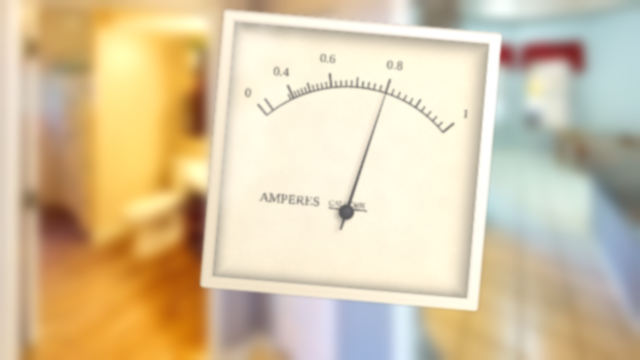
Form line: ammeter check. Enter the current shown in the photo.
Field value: 0.8 A
